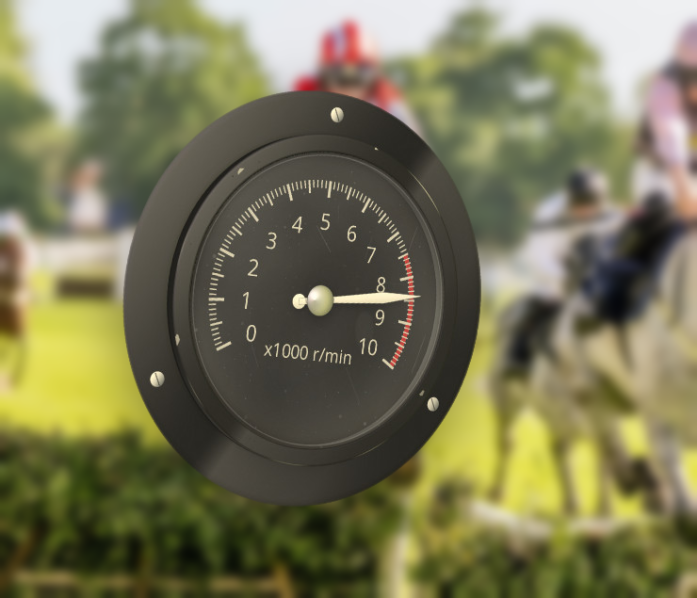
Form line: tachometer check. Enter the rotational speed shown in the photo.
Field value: 8400 rpm
